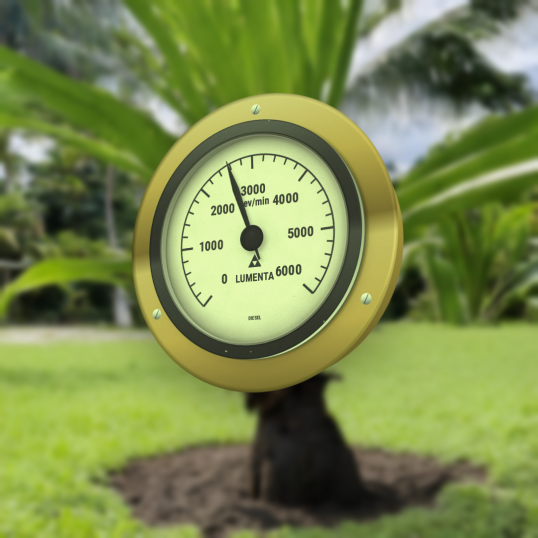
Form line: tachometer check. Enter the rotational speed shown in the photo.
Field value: 2600 rpm
